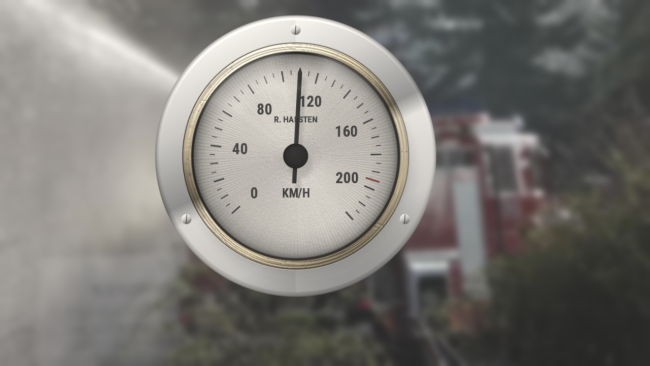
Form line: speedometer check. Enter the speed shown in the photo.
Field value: 110 km/h
